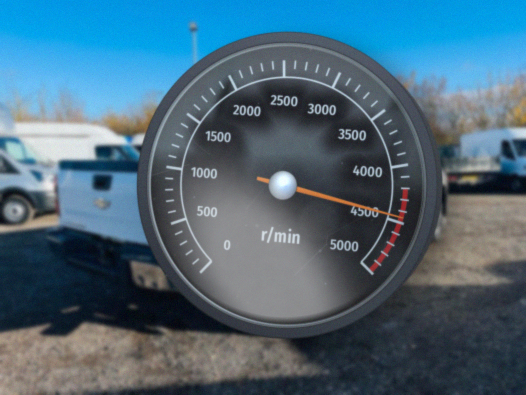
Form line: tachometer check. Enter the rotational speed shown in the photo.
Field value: 4450 rpm
